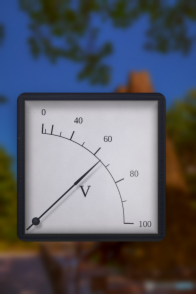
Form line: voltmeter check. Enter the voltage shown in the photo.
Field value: 65 V
